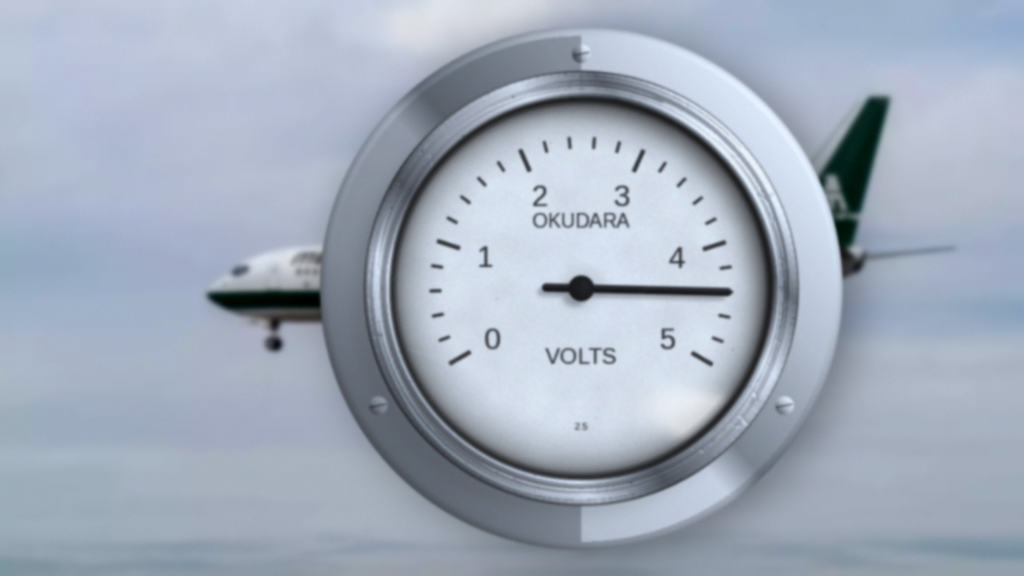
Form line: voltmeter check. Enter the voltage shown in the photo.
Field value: 4.4 V
